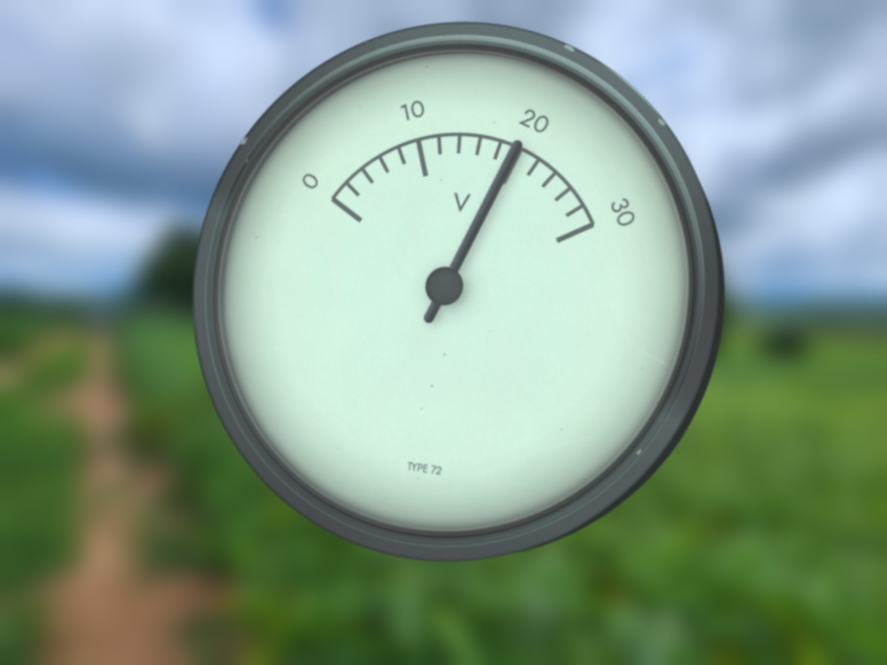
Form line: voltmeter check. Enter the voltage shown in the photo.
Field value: 20 V
